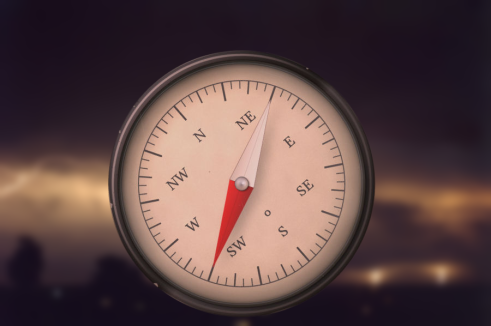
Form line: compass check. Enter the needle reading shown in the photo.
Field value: 240 °
